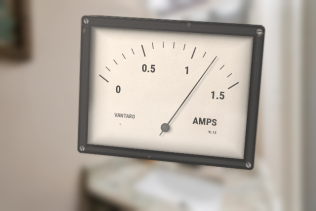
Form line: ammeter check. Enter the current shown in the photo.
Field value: 1.2 A
